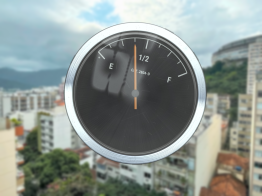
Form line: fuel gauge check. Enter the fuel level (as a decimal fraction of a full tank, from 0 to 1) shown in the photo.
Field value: 0.375
